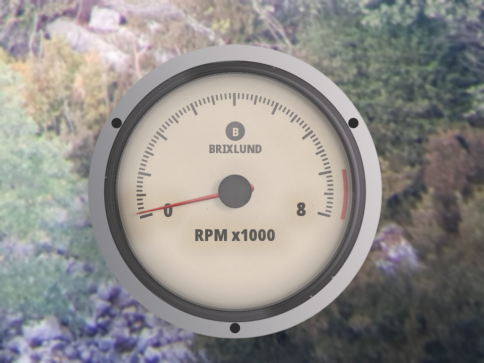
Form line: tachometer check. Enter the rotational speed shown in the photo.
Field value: 100 rpm
